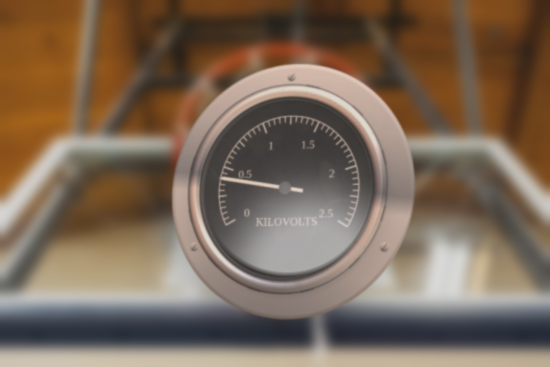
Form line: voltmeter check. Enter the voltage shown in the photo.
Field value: 0.4 kV
